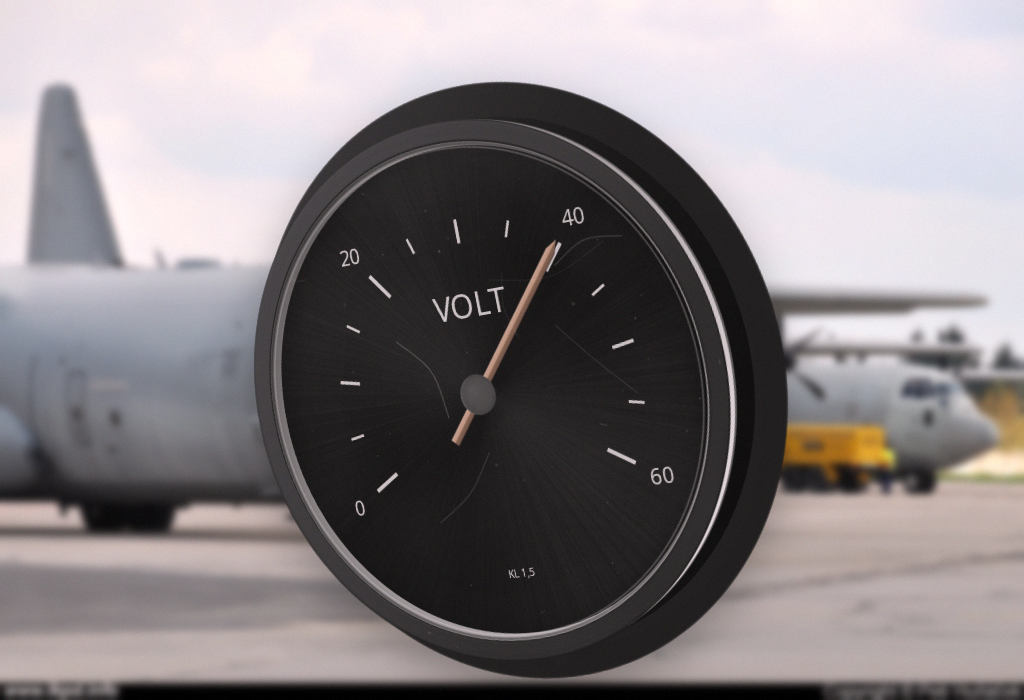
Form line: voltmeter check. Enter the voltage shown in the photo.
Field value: 40 V
